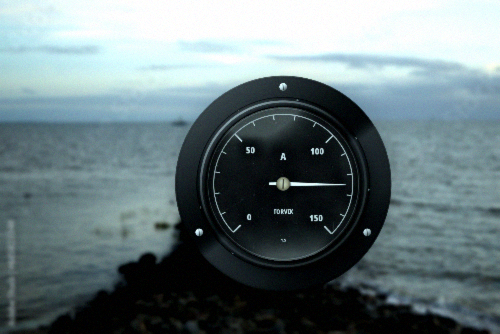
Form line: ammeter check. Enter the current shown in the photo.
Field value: 125 A
